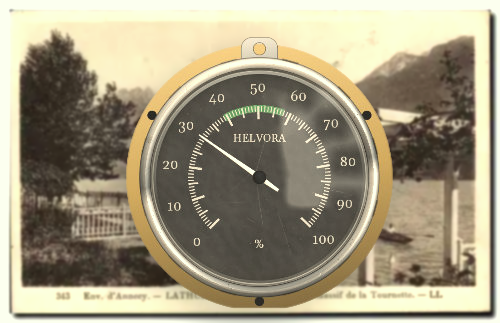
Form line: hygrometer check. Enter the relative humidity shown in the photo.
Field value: 30 %
